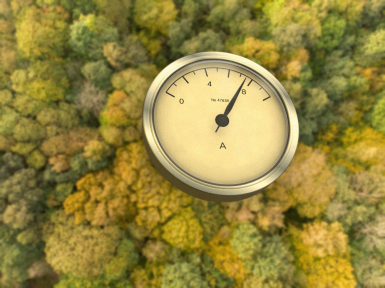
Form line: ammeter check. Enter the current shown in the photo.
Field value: 7.5 A
